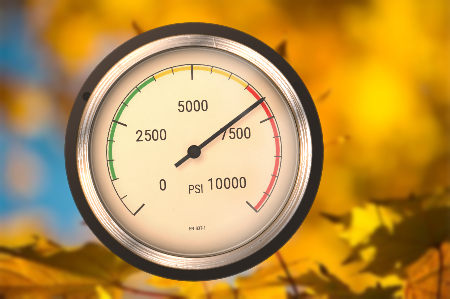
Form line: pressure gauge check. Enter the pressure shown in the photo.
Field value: 7000 psi
